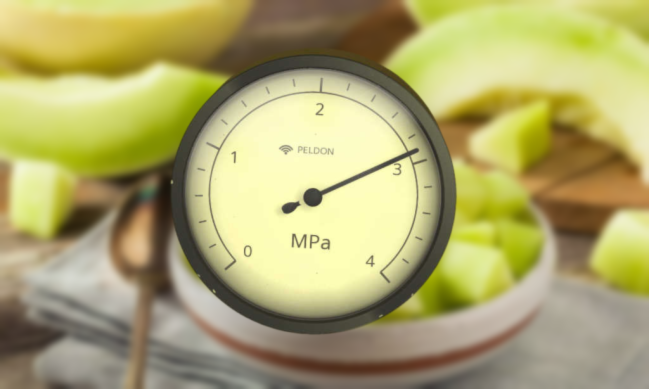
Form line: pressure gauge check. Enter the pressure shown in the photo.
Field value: 2.9 MPa
